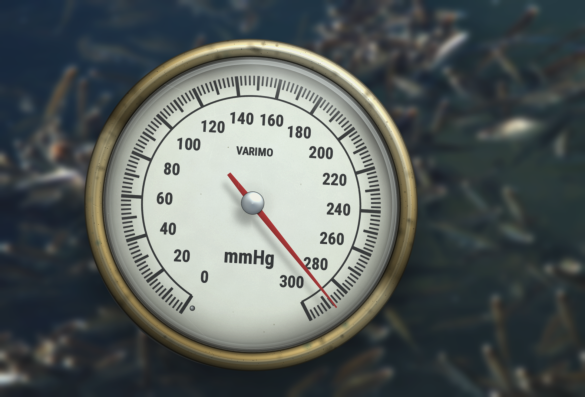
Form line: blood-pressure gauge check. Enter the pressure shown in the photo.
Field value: 288 mmHg
